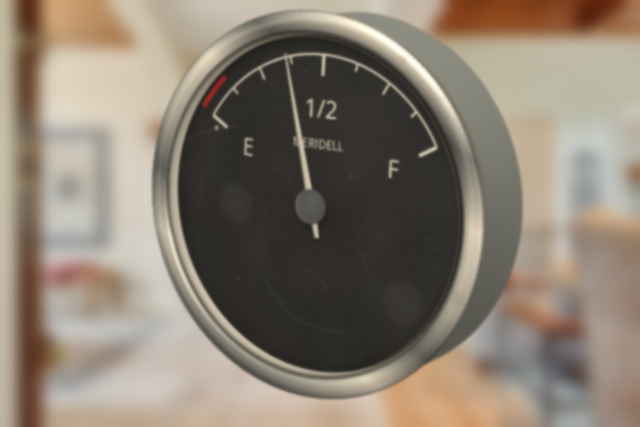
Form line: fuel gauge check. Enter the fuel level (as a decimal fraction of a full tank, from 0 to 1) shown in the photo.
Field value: 0.375
